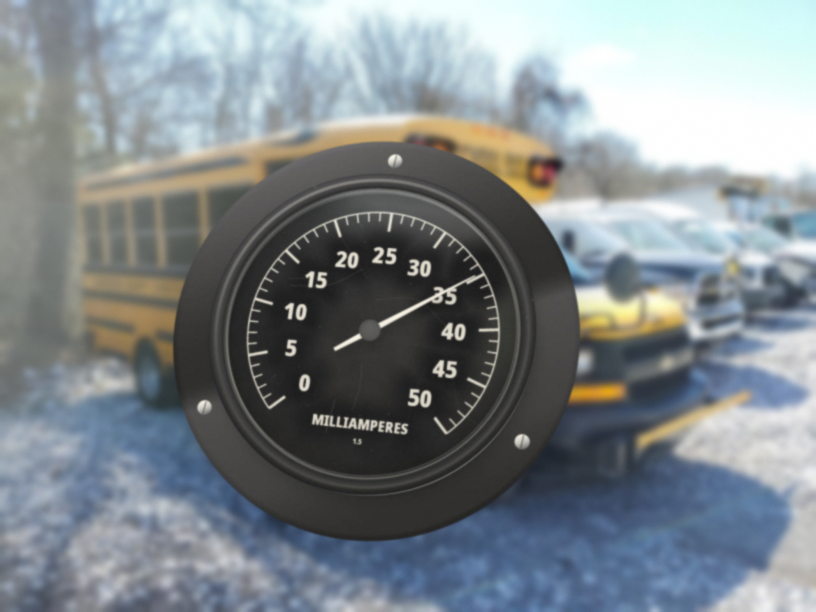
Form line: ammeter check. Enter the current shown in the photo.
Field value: 35 mA
